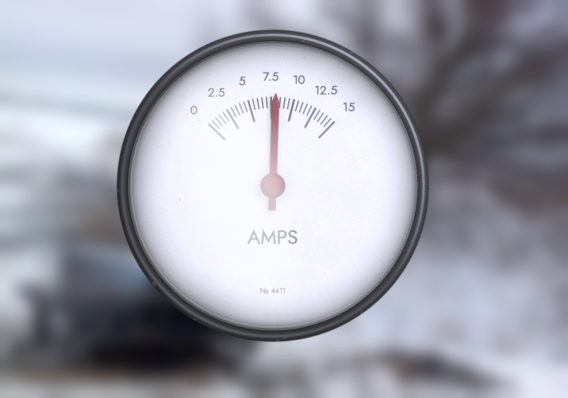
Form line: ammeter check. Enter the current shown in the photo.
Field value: 8 A
